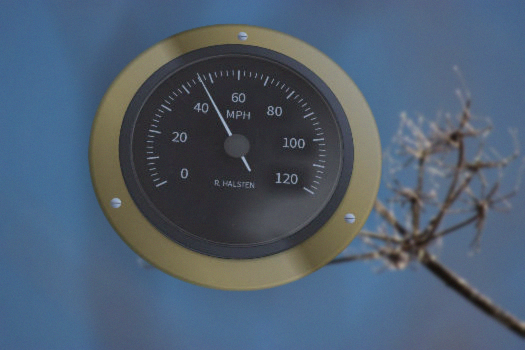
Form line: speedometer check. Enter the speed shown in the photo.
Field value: 46 mph
